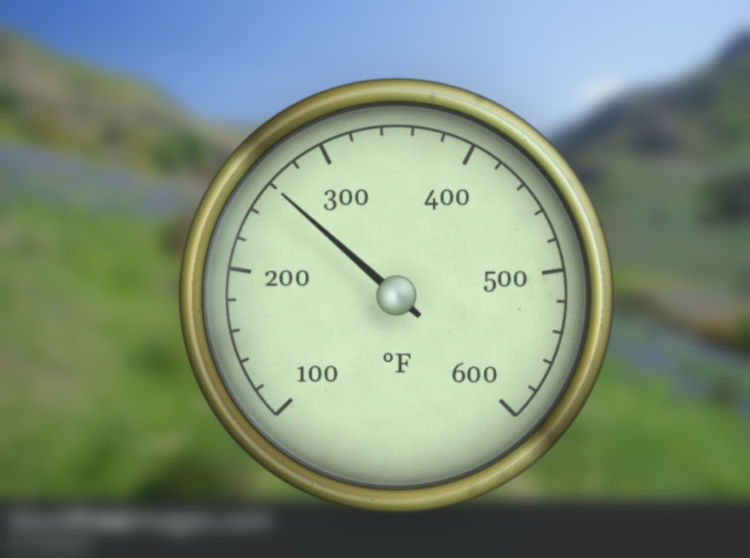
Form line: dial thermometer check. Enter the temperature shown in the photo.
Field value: 260 °F
